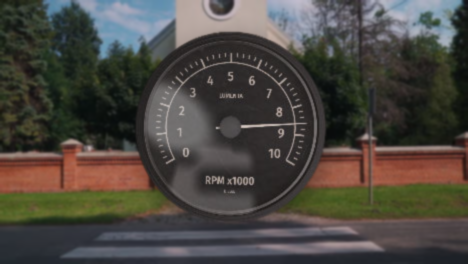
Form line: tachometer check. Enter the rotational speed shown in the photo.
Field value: 8600 rpm
